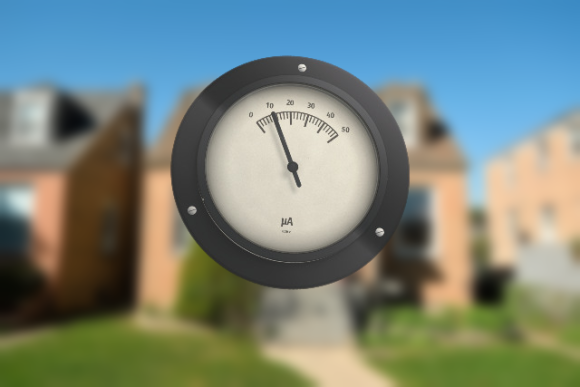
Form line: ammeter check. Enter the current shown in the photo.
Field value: 10 µA
